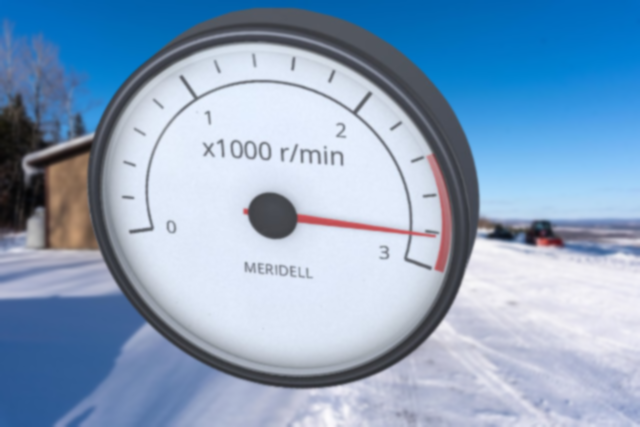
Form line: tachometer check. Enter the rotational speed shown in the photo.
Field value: 2800 rpm
